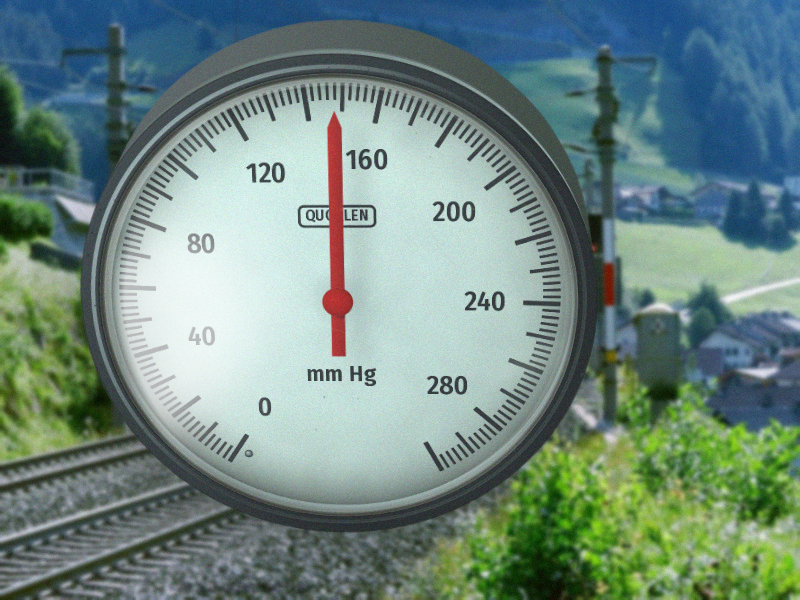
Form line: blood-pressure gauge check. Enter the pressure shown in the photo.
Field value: 148 mmHg
